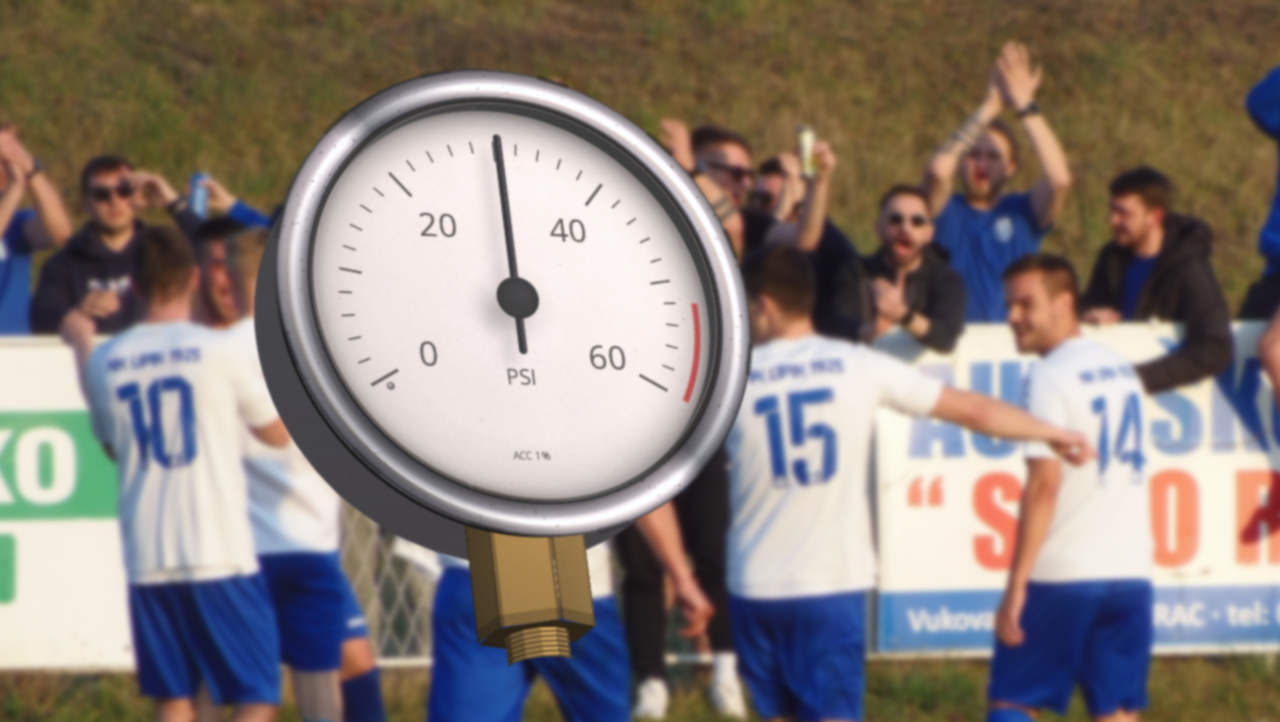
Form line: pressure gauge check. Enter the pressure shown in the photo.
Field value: 30 psi
